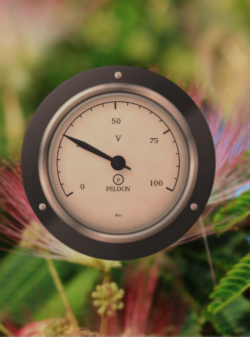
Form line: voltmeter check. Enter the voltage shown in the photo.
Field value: 25 V
